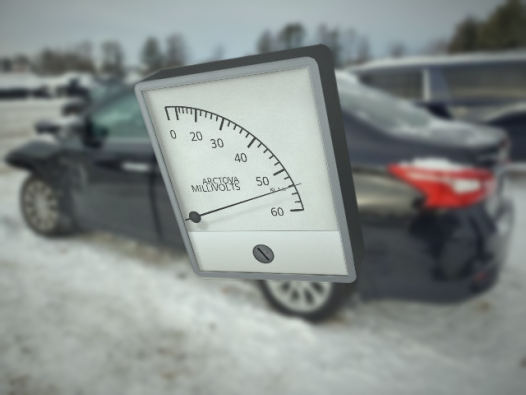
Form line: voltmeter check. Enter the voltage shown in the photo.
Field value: 54 mV
